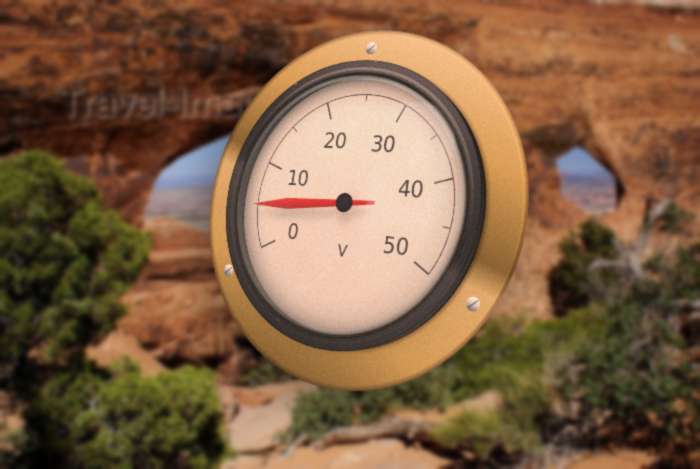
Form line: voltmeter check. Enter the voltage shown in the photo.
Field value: 5 V
